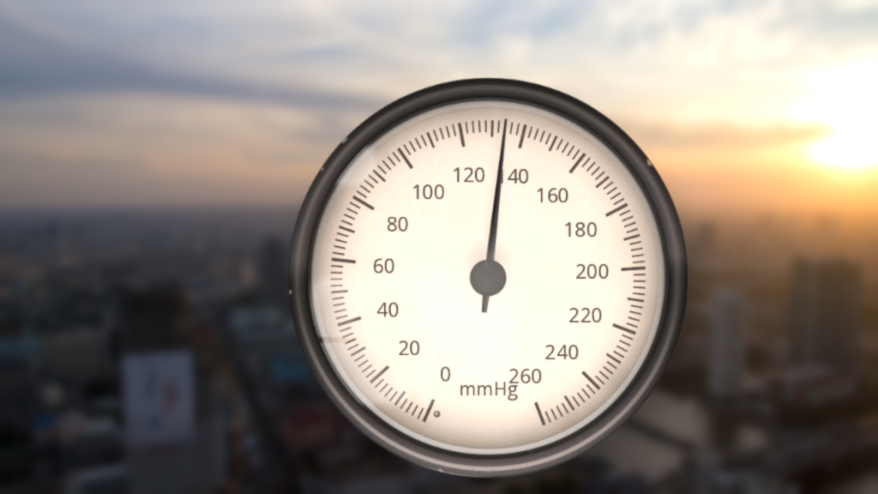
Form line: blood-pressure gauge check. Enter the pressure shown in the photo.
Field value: 134 mmHg
